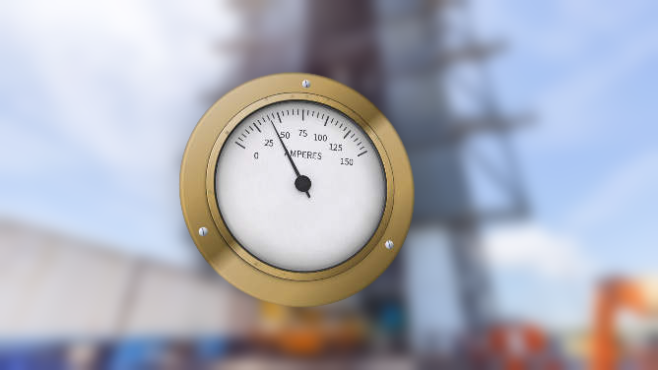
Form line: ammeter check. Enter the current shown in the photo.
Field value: 40 A
